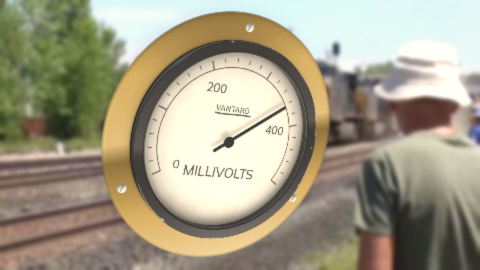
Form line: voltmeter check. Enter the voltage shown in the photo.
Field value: 360 mV
